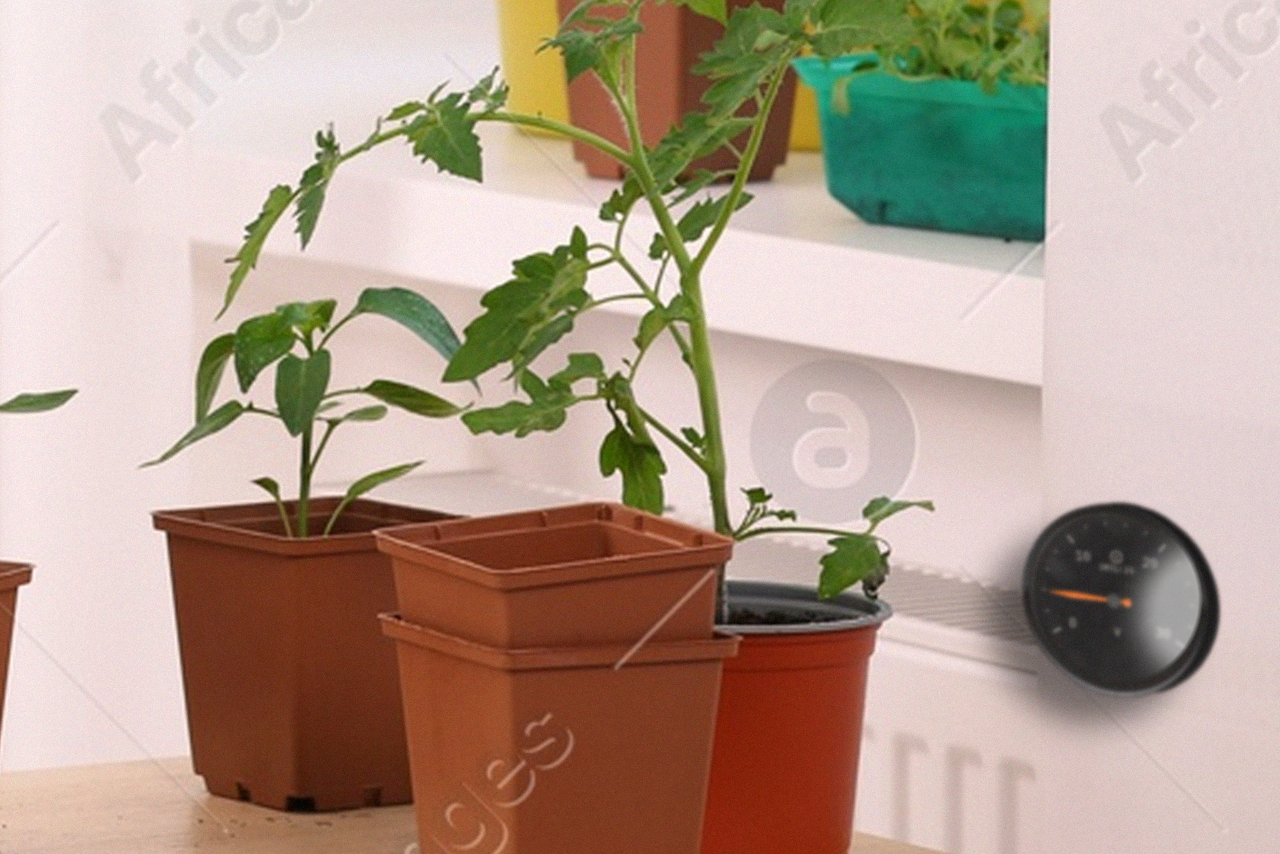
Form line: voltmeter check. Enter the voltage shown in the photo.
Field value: 4 V
